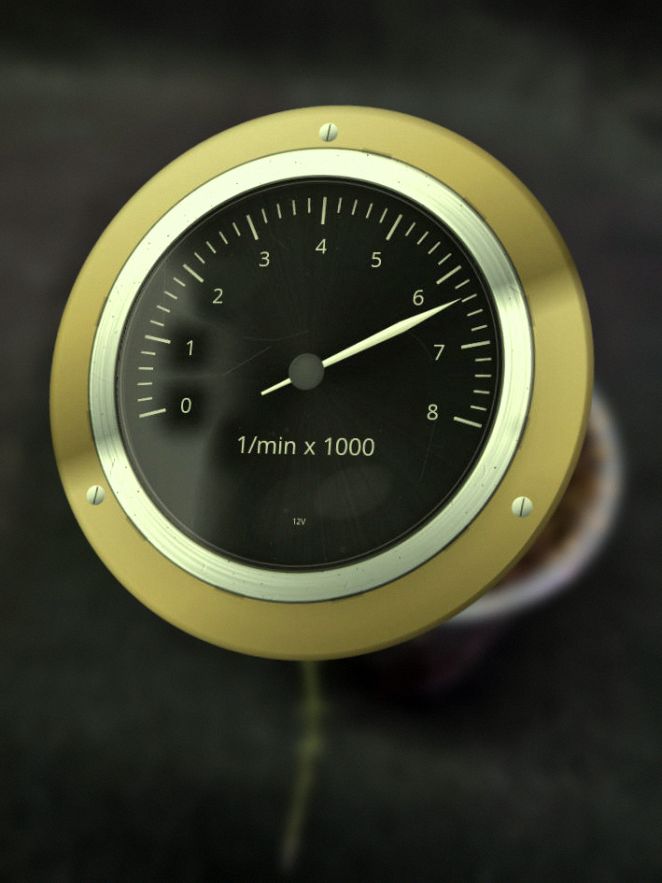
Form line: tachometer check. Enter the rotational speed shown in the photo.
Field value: 6400 rpm
